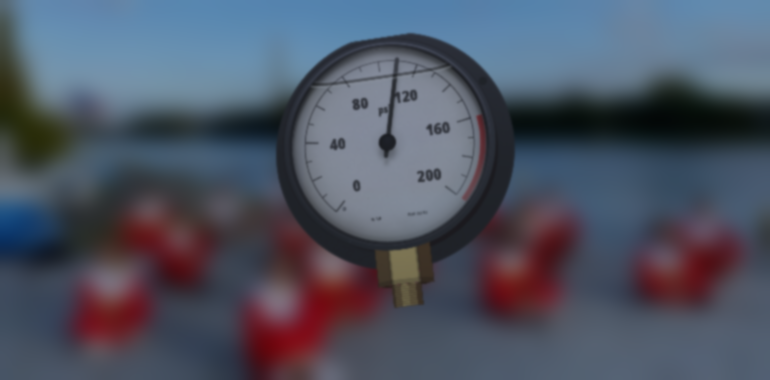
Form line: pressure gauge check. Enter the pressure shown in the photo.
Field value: 110 psi
